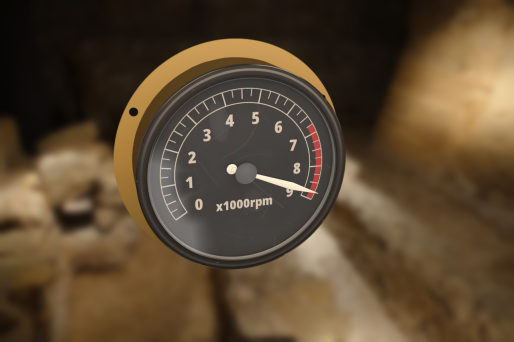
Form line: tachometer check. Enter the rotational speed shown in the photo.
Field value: 8750 rpm
